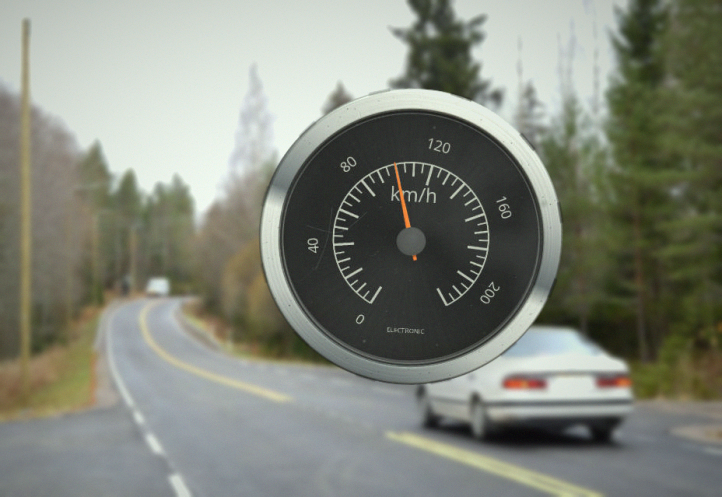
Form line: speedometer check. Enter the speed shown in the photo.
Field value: 100 km/h
